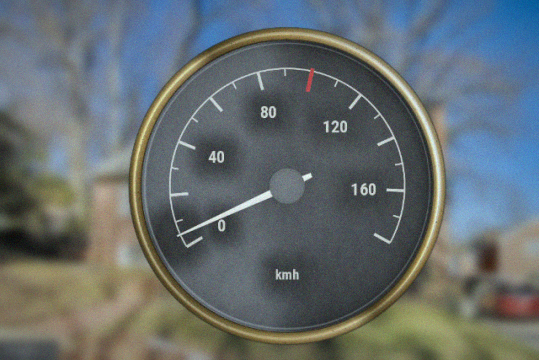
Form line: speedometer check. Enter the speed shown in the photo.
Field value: 5 km/h
